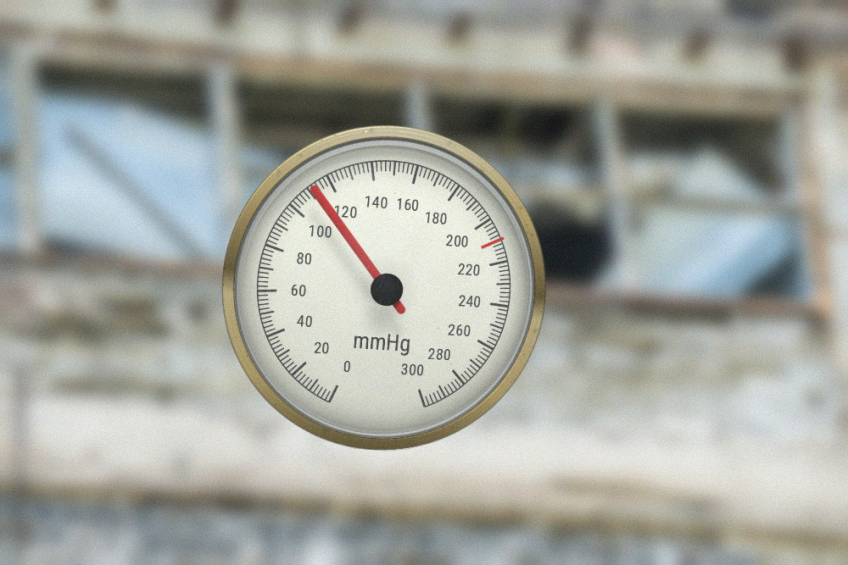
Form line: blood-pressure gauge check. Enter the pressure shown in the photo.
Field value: 112 mmHg
